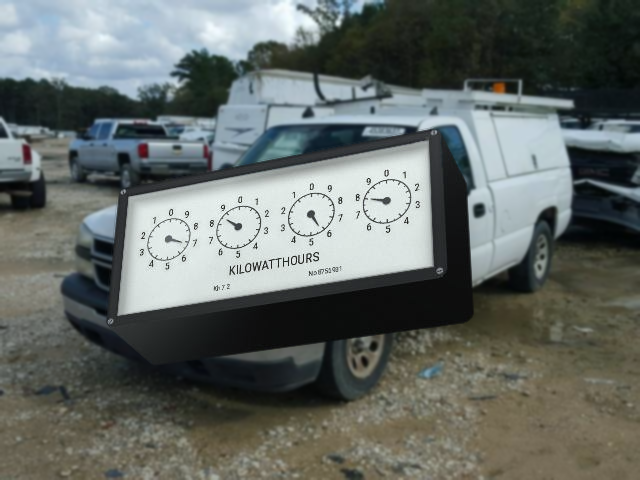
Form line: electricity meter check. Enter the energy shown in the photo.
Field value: 6858 kWh
